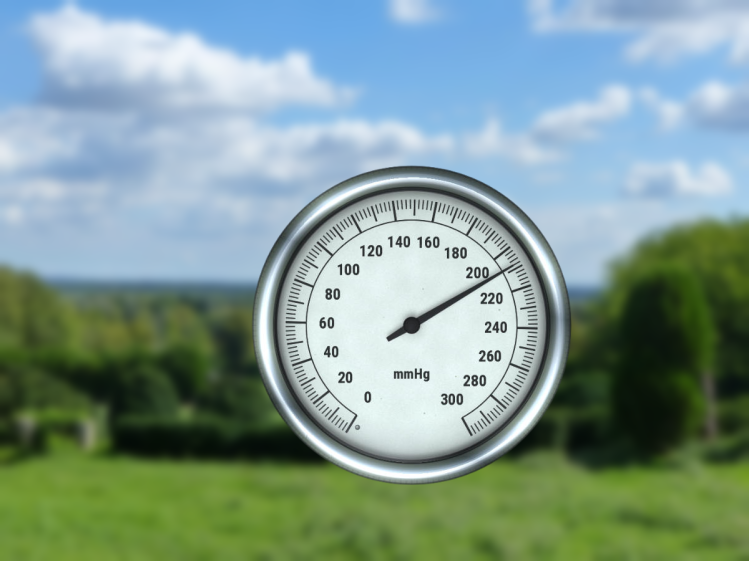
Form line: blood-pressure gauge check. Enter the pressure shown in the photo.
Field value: 208 mmHg
